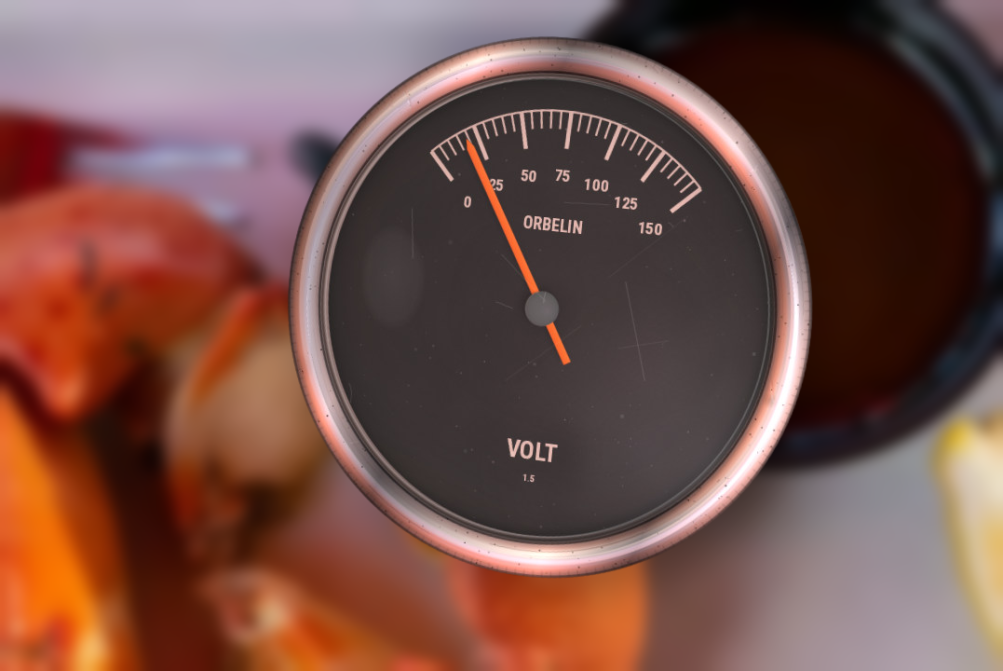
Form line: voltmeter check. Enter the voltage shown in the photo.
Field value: 20 V
